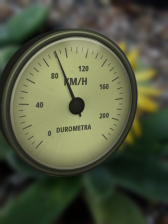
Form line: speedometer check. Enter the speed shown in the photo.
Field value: 90 km/h
